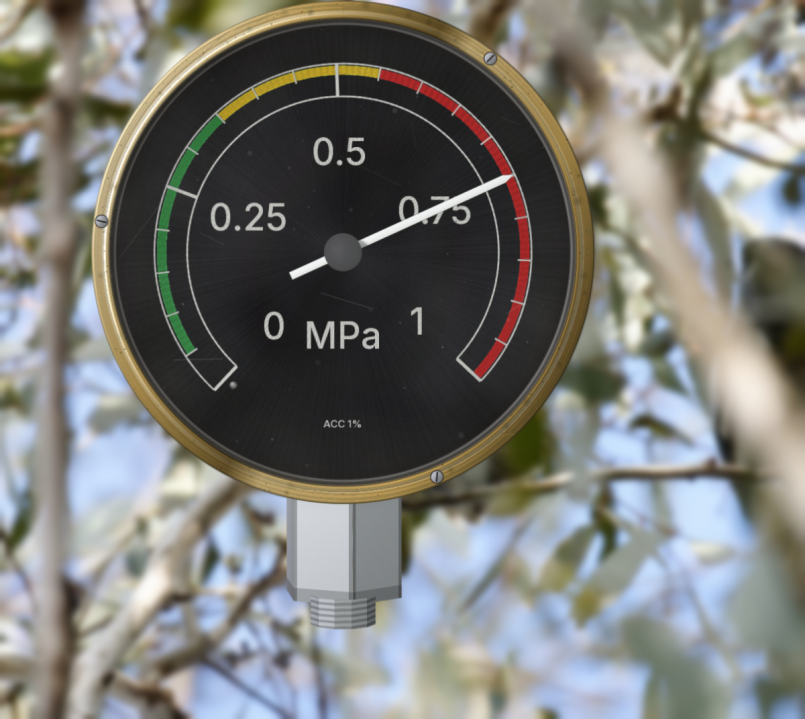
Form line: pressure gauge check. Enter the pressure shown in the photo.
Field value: 0.75 MPa
